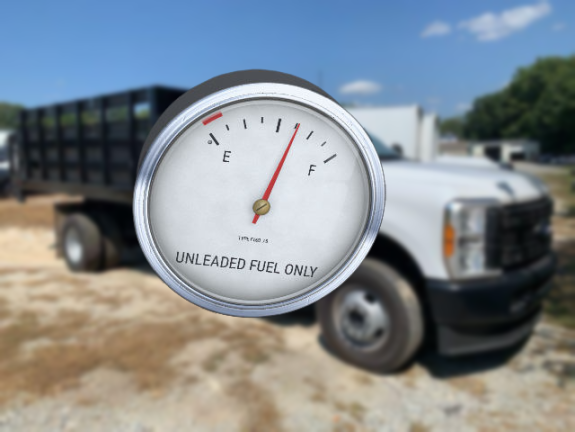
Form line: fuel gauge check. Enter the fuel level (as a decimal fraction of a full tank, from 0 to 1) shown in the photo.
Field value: 0.625
